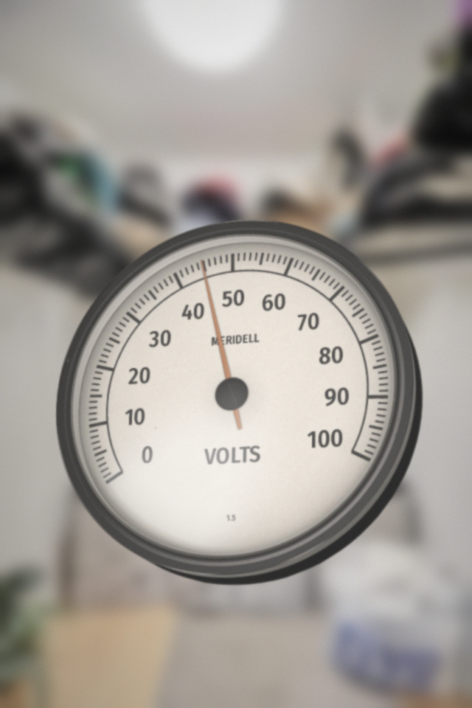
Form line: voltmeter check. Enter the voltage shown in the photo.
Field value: 45 V
